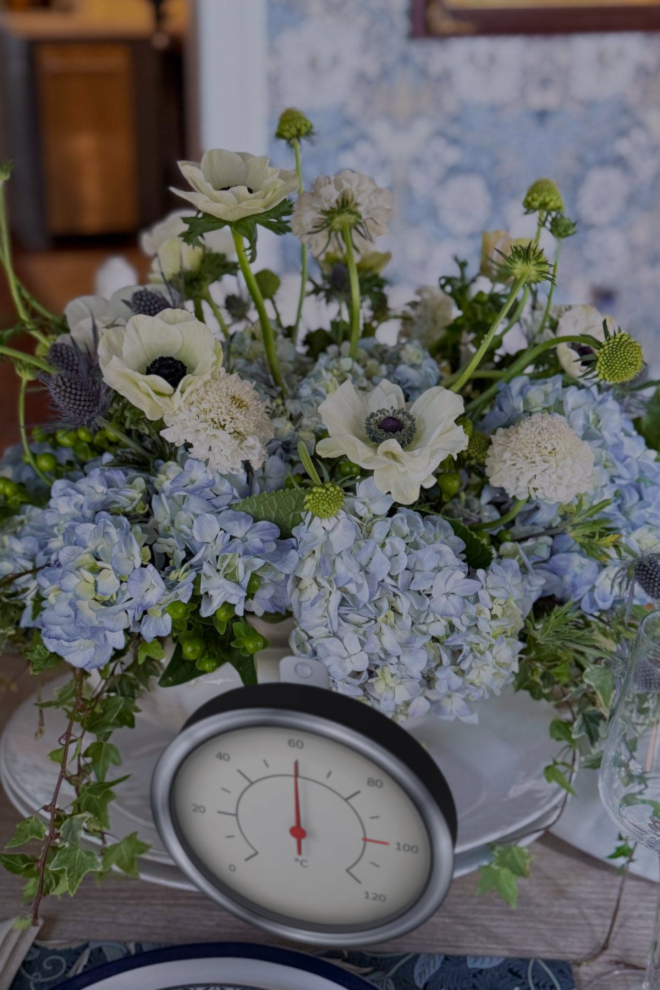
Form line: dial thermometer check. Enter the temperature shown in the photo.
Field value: 60 °C
